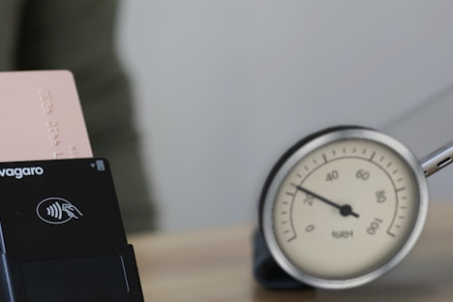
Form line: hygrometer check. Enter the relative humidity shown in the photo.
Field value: 24 %
